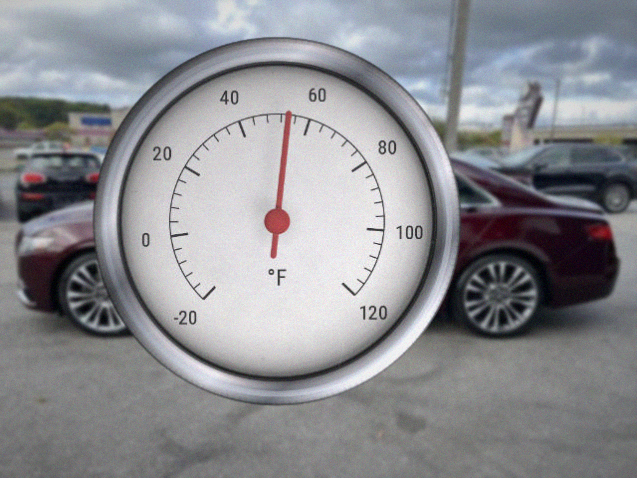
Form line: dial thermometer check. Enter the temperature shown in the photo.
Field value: 54 °F
